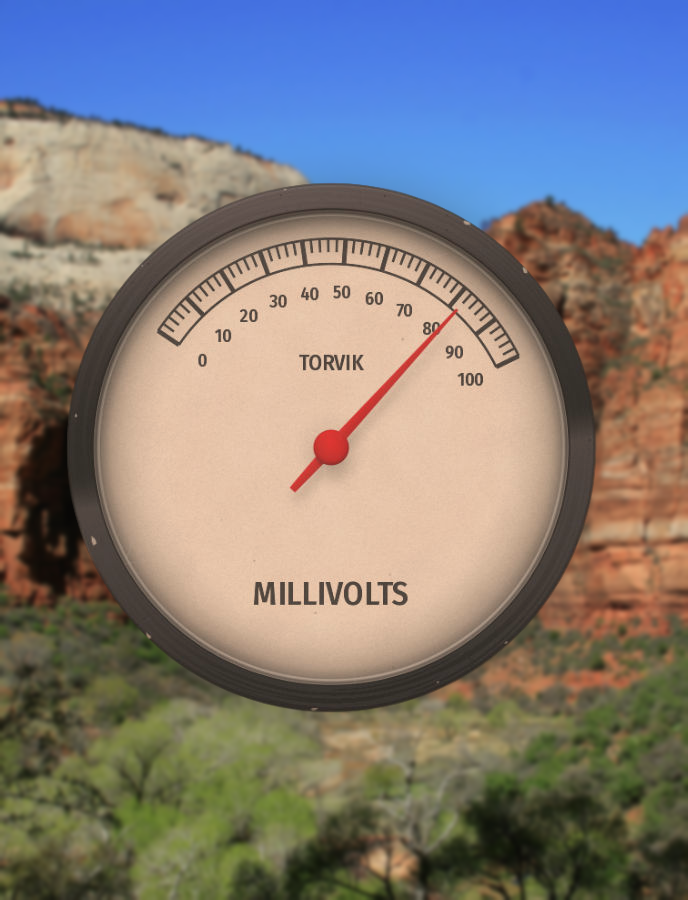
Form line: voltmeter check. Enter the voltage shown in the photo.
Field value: 82 mV
